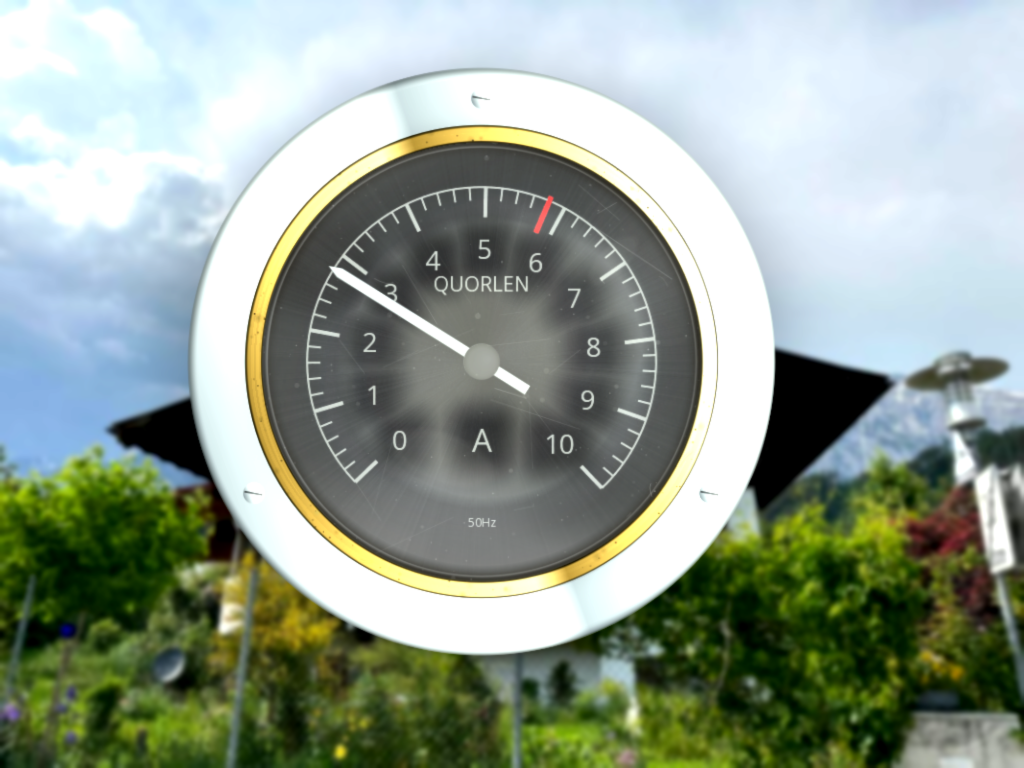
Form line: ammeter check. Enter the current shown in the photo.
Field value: 2.8 A
